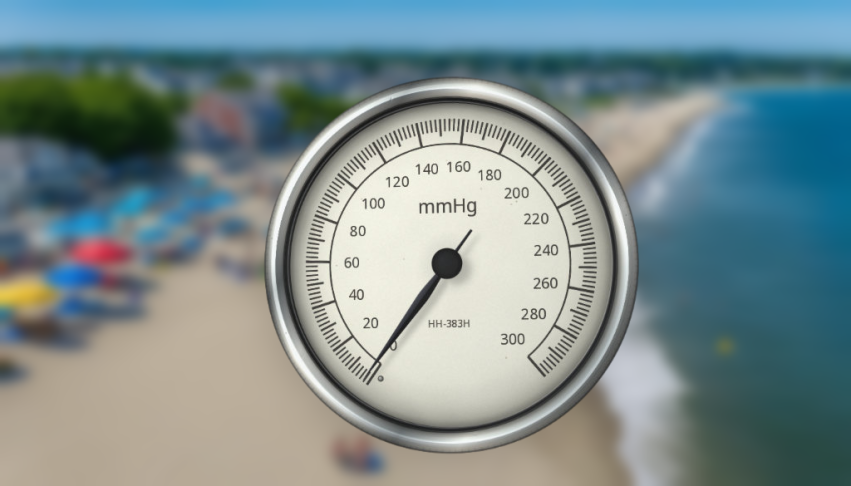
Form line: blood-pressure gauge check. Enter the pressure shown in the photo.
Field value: 2 mmHg
